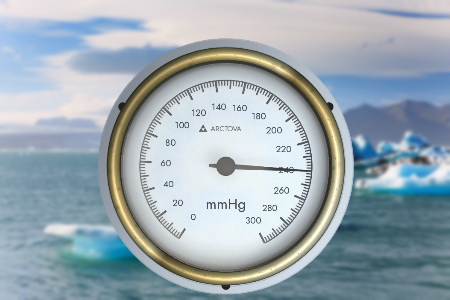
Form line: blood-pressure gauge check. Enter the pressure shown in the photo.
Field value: 240 mmHg
